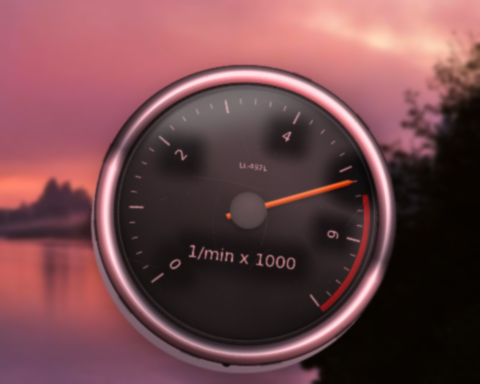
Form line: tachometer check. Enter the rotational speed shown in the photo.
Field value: 5200 rpm
